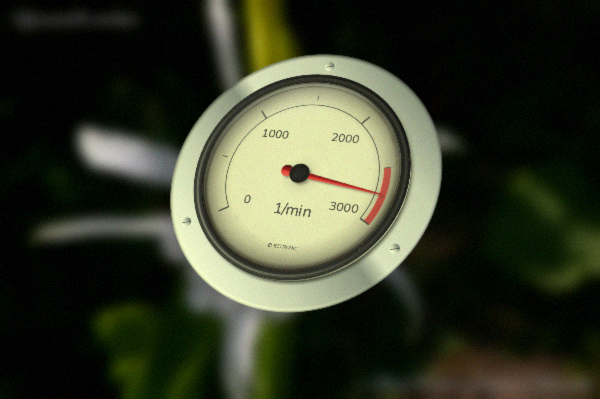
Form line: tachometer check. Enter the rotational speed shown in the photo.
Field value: 2750 rpm
